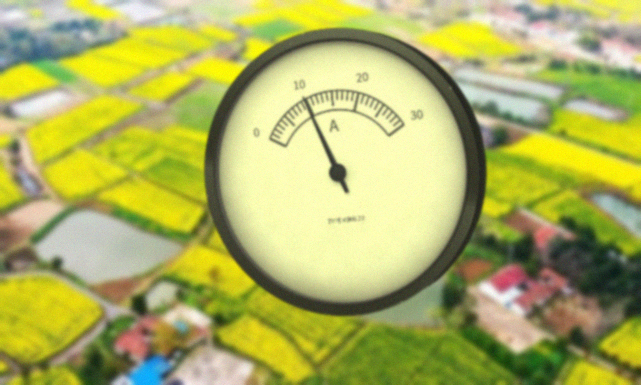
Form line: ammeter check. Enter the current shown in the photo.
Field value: 10 A
